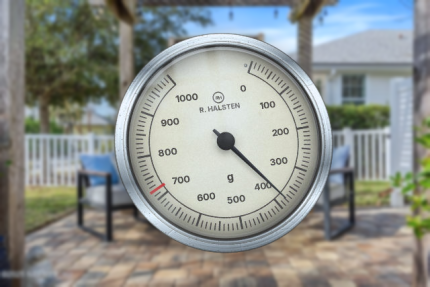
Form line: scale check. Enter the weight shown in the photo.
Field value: 380 g
